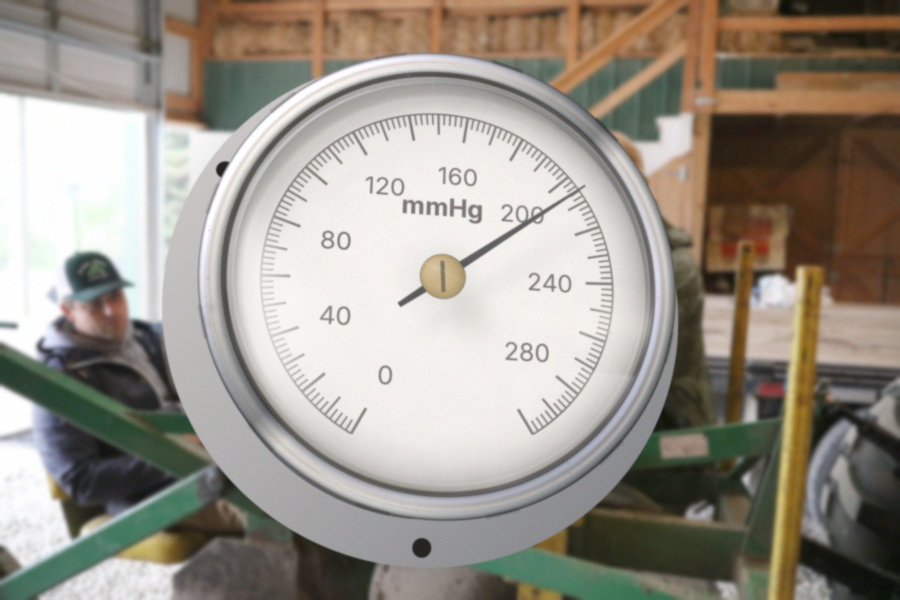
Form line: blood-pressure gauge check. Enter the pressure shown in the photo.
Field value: 206 mmHg
